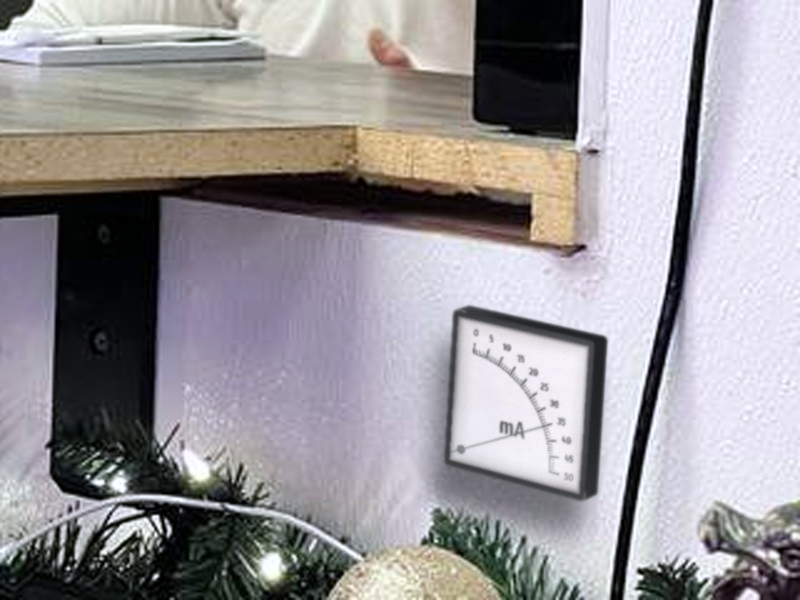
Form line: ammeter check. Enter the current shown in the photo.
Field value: 35 mA
